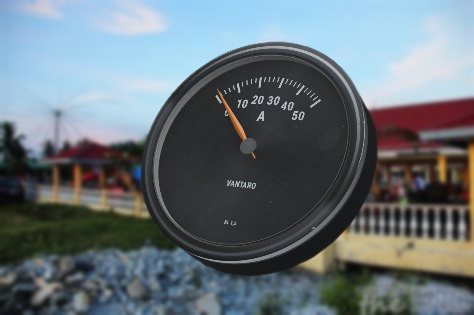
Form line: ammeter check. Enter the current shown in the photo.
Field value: 2 A
